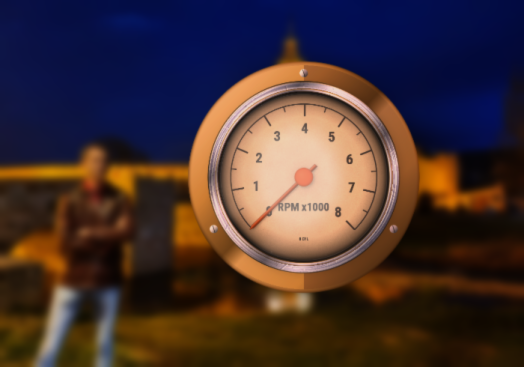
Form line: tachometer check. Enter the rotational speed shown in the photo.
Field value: 0 rpm
